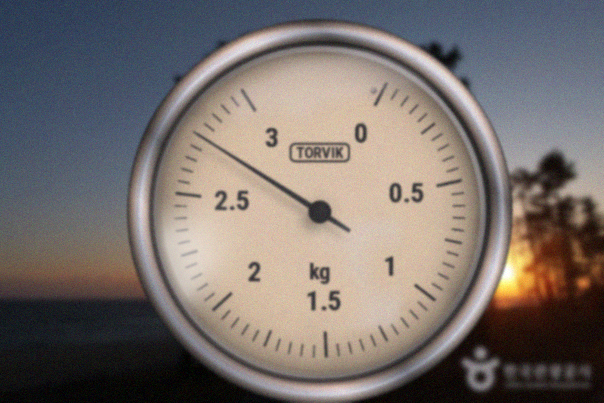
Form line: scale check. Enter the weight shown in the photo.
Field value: 2.75 kg
